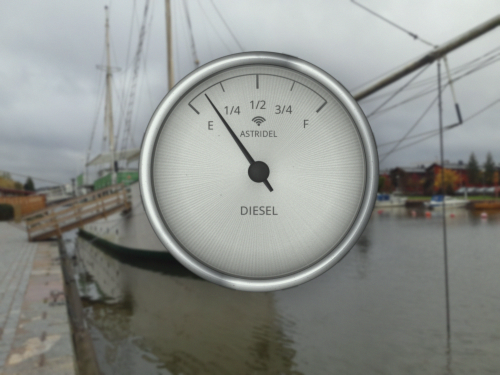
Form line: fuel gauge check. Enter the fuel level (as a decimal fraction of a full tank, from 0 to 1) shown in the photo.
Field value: 0.125
